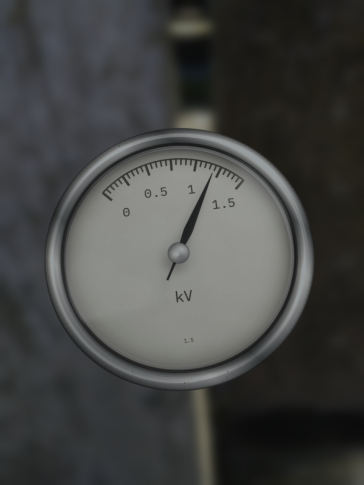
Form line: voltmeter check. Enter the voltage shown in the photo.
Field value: 1.2 kV
